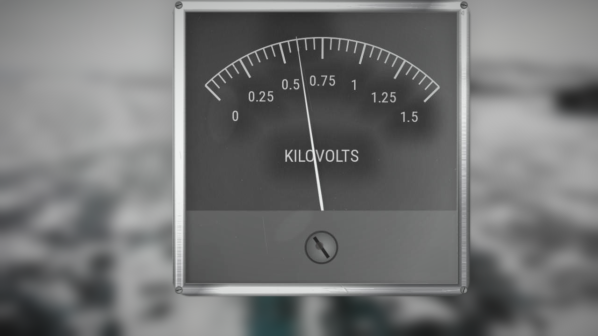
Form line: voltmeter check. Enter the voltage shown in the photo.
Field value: 0.6 kV
